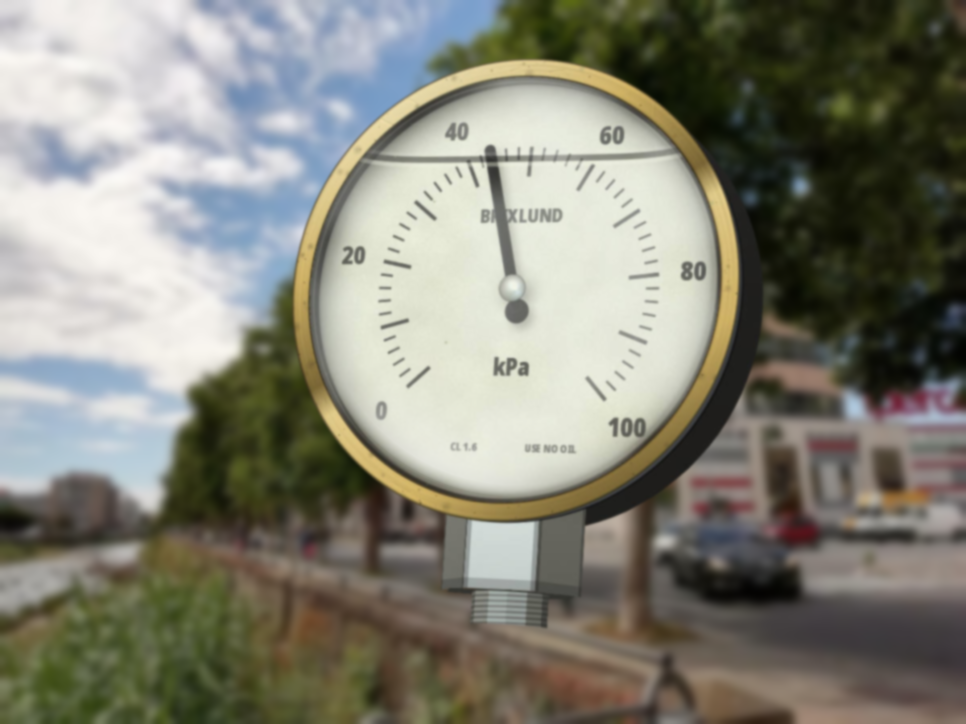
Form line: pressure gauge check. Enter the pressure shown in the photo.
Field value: 44 kPa
